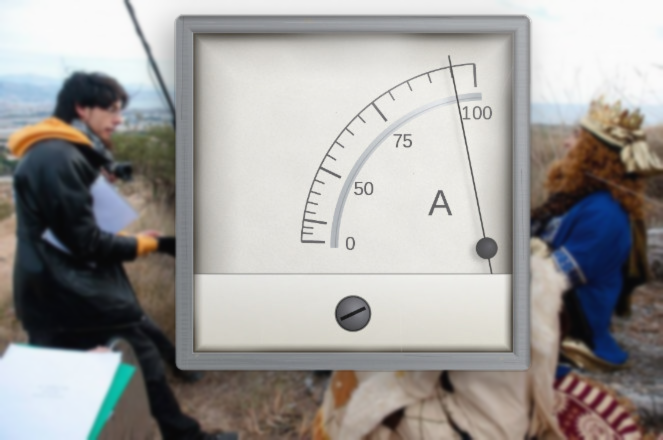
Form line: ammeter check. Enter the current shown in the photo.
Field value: 95 A
